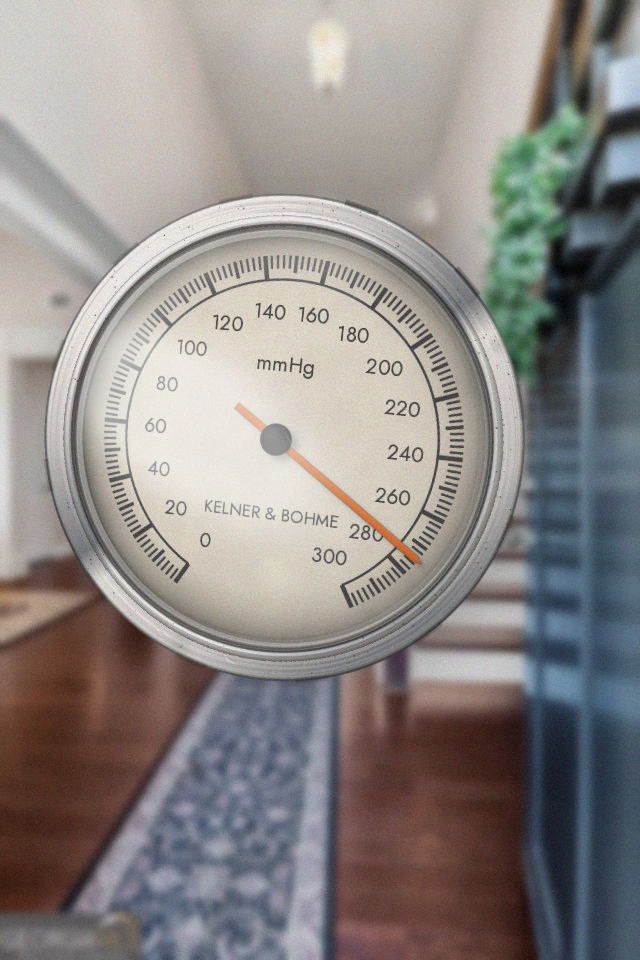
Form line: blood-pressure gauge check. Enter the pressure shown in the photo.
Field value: 274 mmHg
